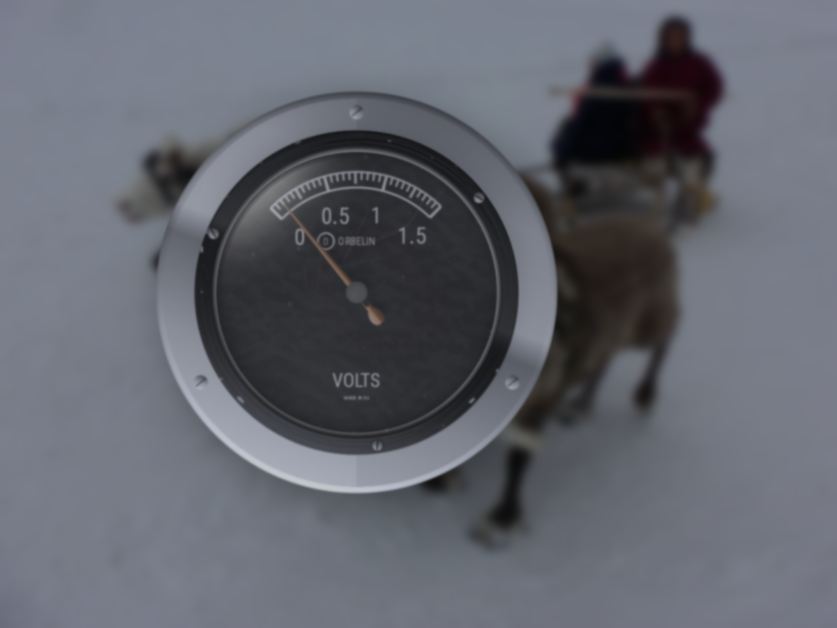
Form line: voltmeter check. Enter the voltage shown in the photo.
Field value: 0.1 V
